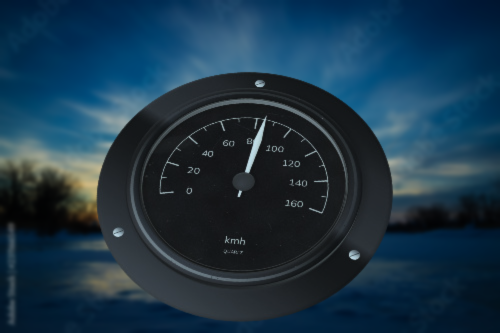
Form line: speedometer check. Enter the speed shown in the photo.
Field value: 85 km/h
